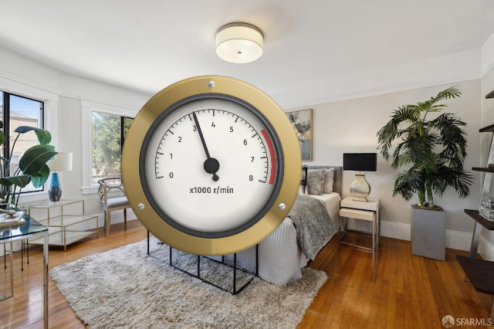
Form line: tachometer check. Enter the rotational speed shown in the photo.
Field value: 3200 rpm
